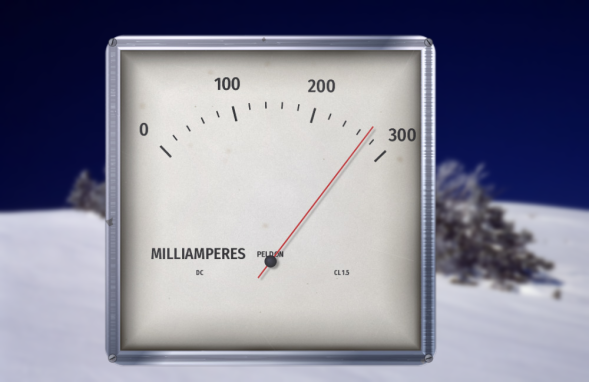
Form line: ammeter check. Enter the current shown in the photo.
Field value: 270 mA
